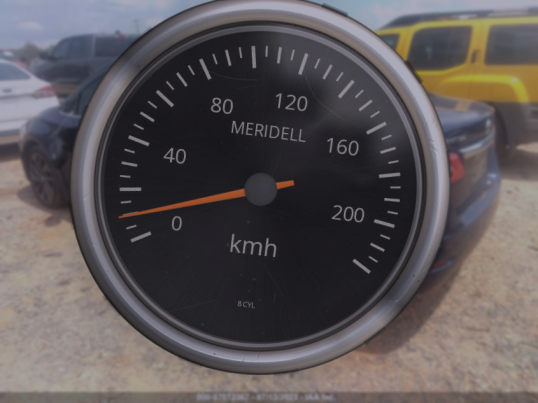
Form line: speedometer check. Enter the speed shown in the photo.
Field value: 10 km/h
